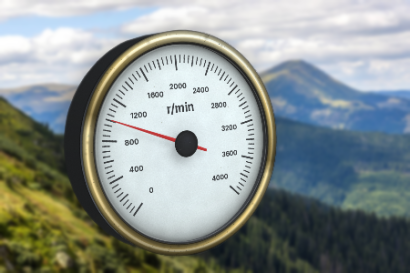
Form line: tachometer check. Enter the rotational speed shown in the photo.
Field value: 1000 rpm
